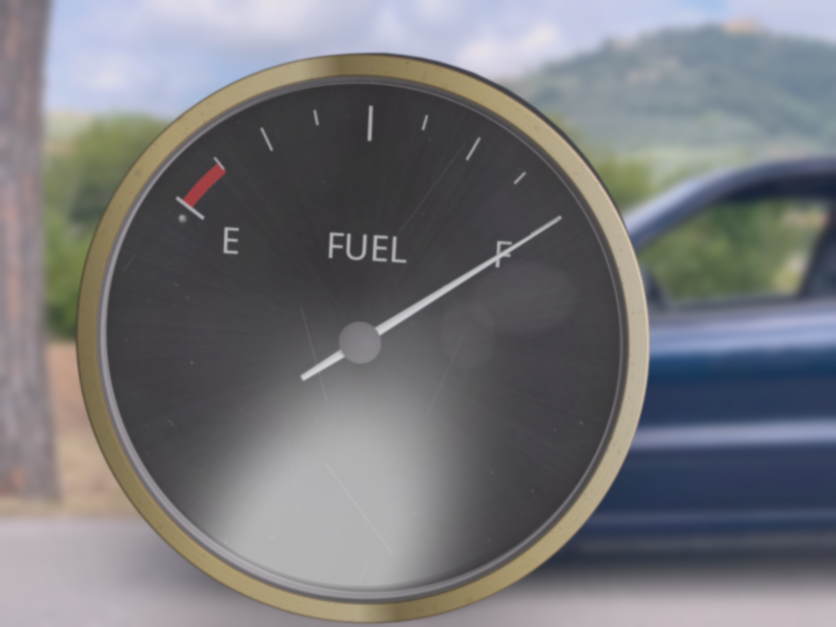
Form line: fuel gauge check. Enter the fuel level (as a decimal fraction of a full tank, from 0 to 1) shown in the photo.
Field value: 1
